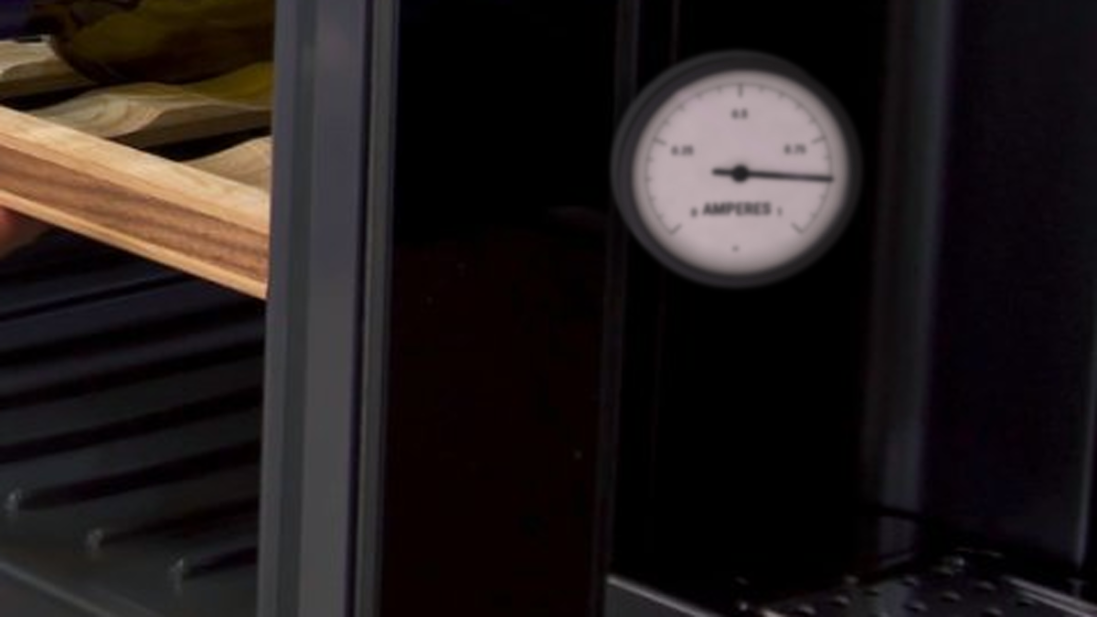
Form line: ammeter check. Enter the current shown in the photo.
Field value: 0.85 A
